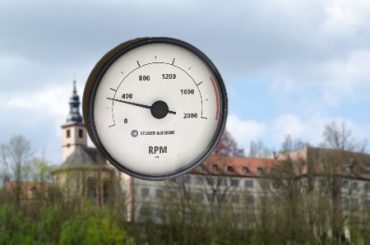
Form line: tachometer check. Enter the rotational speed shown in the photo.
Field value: 300 rpm
